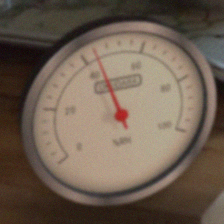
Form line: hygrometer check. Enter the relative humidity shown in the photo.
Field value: 44 %
